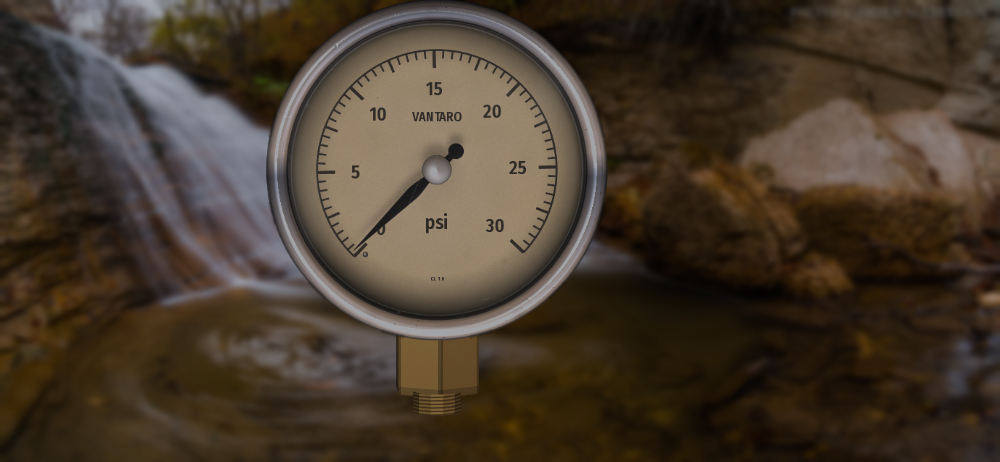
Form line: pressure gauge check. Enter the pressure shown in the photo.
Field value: 0.25 psi
